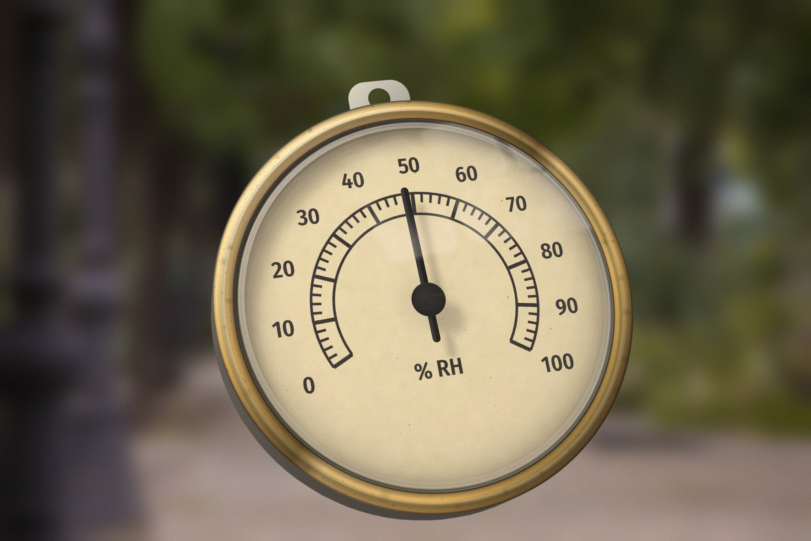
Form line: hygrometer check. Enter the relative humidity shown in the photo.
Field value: 48 %
